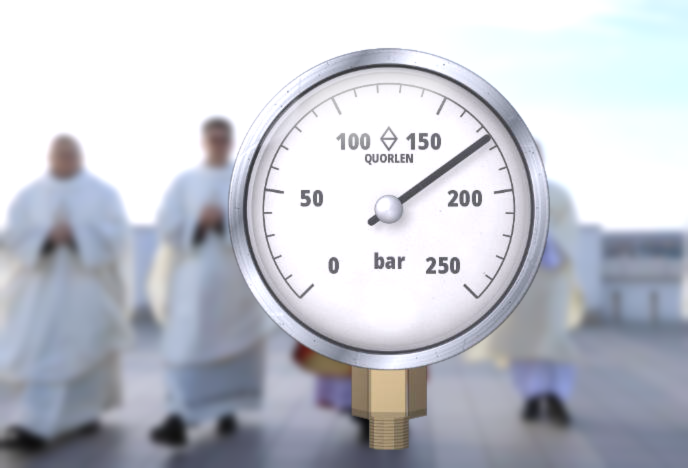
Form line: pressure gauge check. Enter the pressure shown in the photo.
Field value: 175 bar
